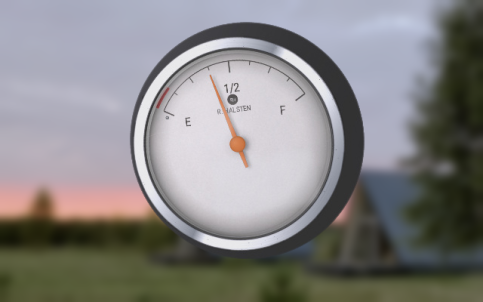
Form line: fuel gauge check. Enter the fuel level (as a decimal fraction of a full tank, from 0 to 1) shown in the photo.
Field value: 0.375
